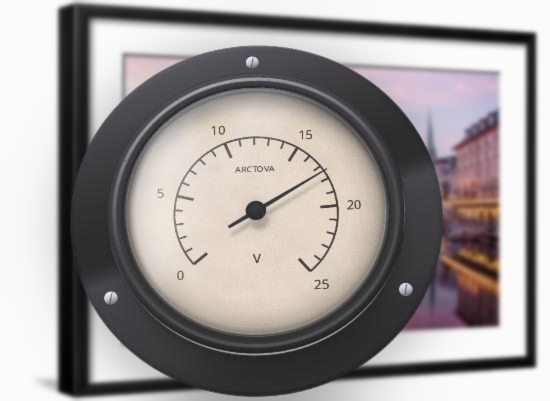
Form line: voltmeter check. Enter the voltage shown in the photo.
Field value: 17.5 V
